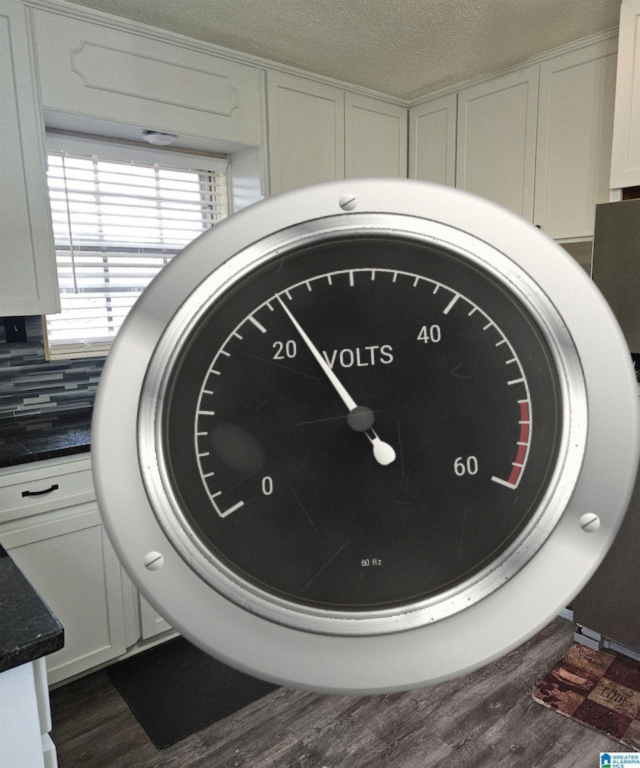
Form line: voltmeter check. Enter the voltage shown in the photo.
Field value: 23 V
